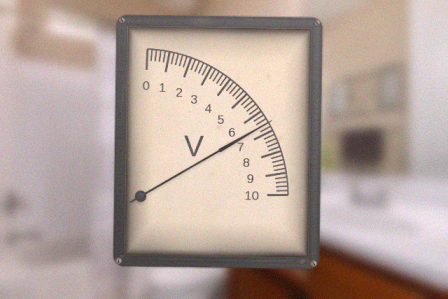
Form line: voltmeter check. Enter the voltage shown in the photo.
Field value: 6.6 V
